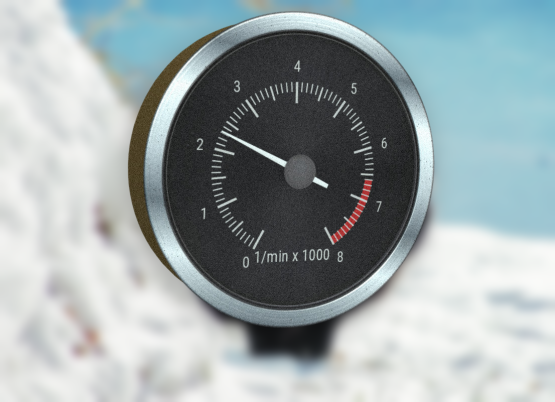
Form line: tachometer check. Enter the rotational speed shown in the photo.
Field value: 2300 rpm
